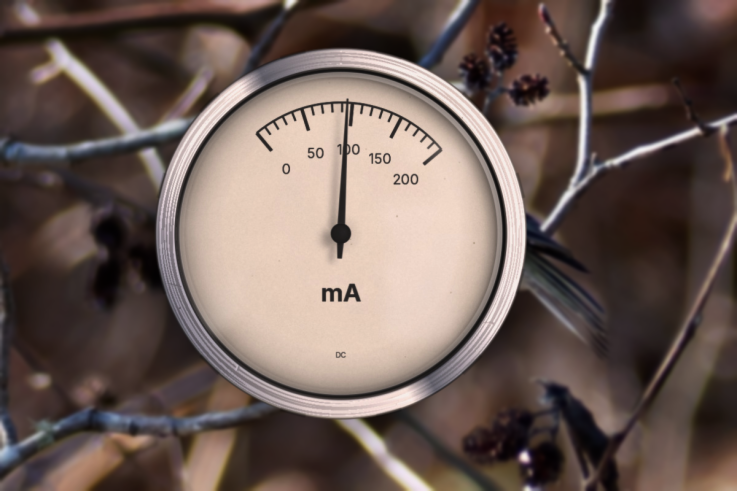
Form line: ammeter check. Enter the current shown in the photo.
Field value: 95 mA
